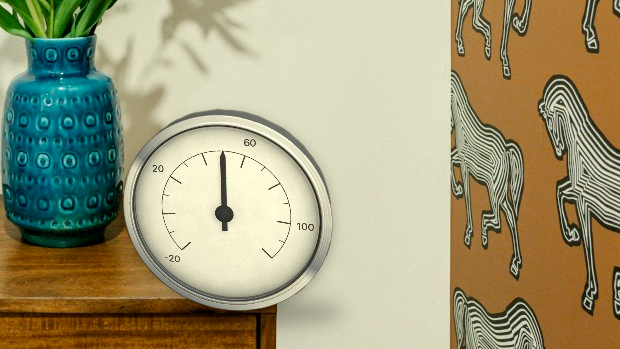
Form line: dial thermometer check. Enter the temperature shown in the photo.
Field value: 50 °F
